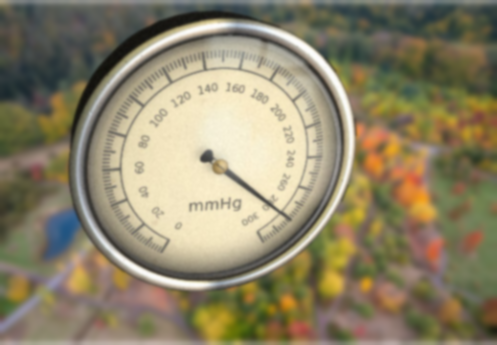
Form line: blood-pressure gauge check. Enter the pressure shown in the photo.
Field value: 280 mmHg
